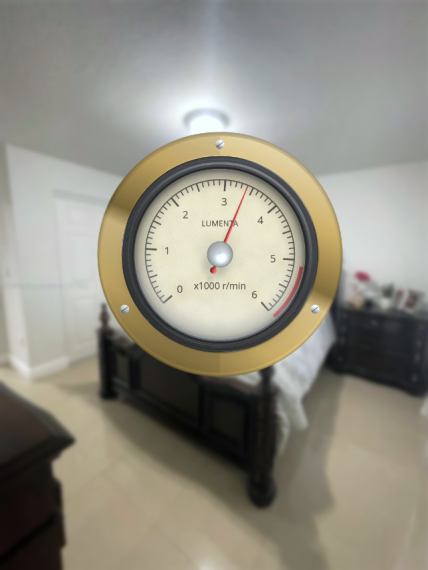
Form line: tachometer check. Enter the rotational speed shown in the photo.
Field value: 3400 rpm
